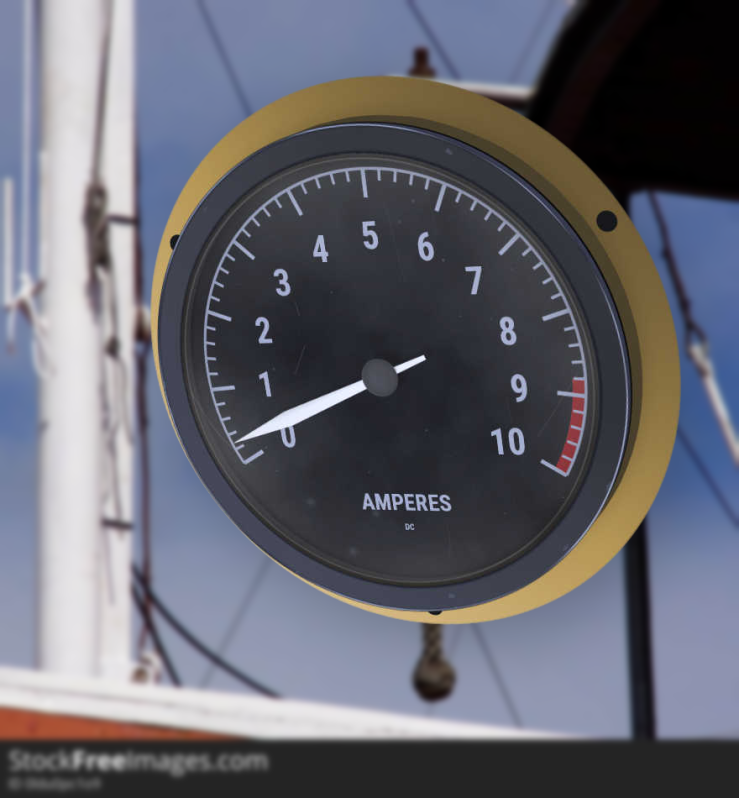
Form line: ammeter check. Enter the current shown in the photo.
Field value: 0.3 A
